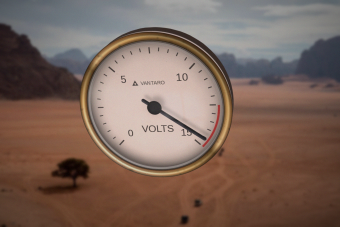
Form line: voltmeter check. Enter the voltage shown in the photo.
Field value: 14.5 V
